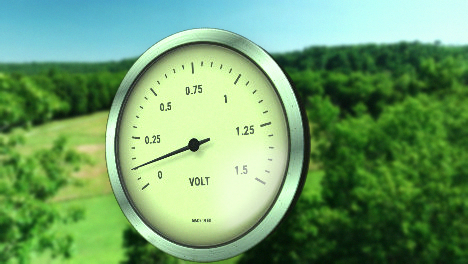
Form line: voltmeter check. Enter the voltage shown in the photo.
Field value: 0.1 V
